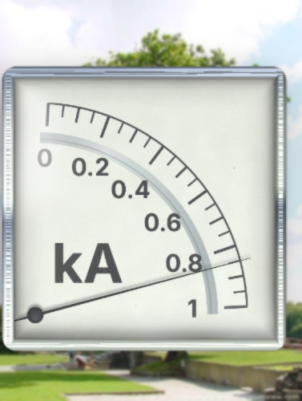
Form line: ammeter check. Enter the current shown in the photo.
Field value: 0.85 kA
